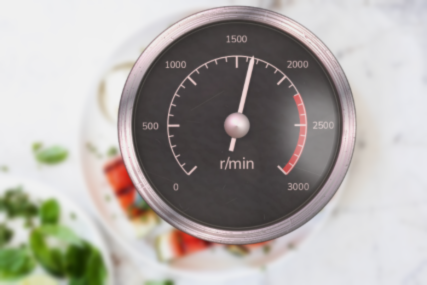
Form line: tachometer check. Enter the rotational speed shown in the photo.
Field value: 1650 rpm
